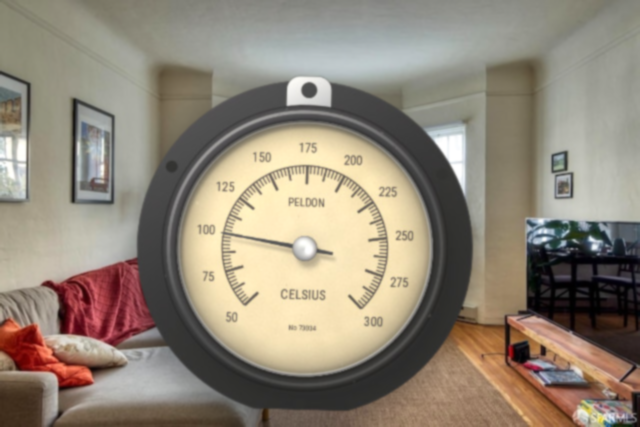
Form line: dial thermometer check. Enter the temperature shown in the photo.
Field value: 100 °C
